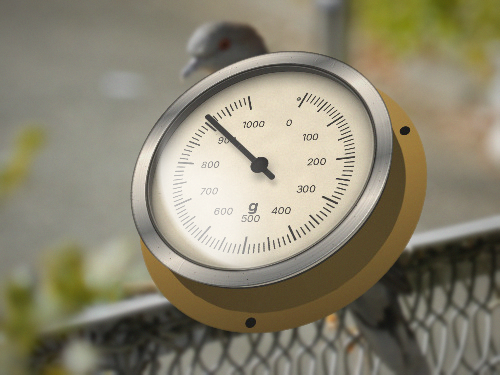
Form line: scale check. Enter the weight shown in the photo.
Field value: 910 g
